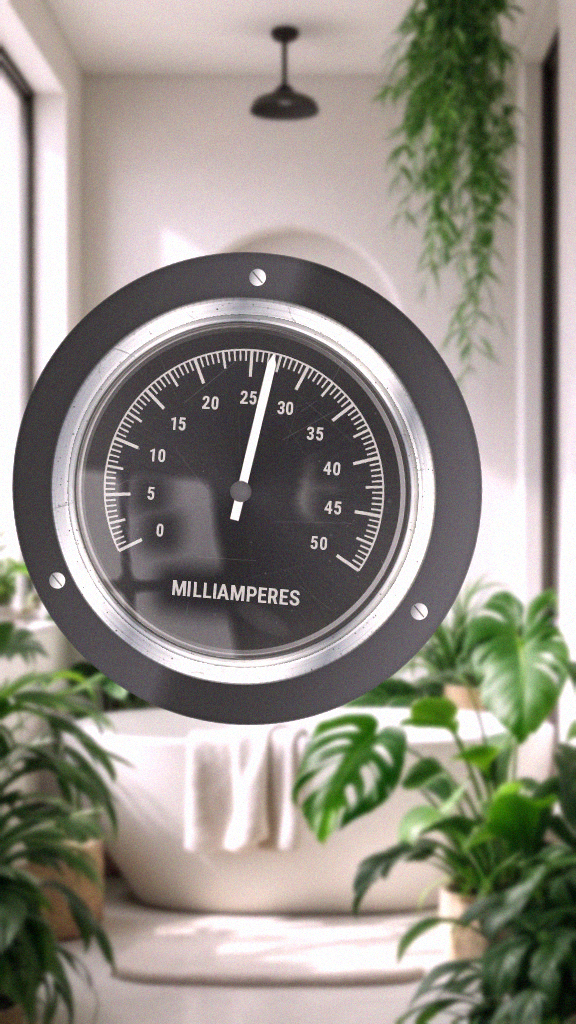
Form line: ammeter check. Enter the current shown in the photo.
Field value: 27 mA
